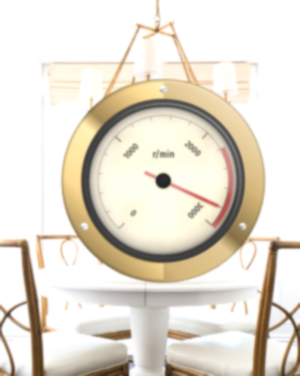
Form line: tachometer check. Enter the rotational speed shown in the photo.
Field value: 2800 rpm
